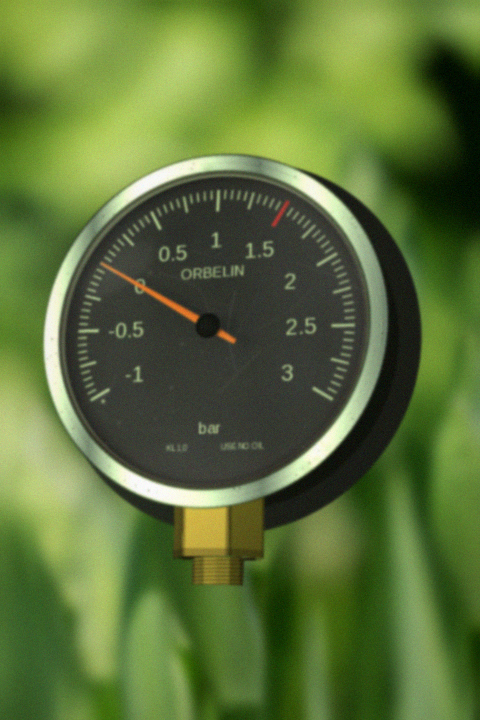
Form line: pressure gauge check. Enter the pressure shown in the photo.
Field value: 0 bar
